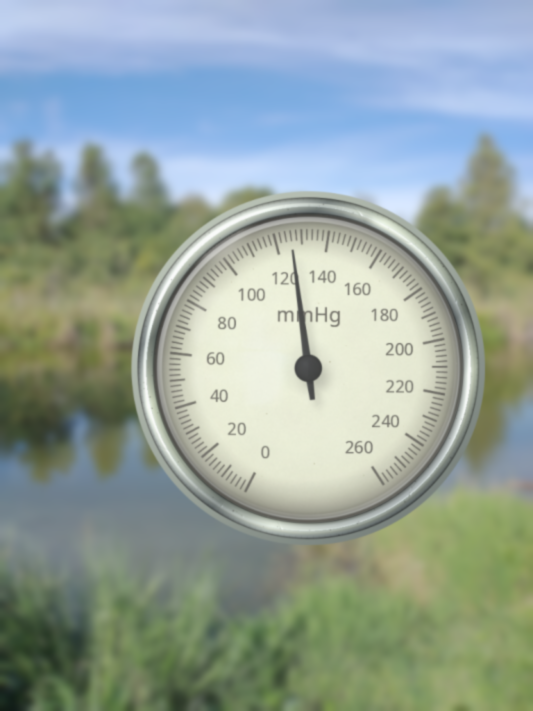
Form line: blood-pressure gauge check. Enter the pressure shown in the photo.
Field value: 126 mmHg
